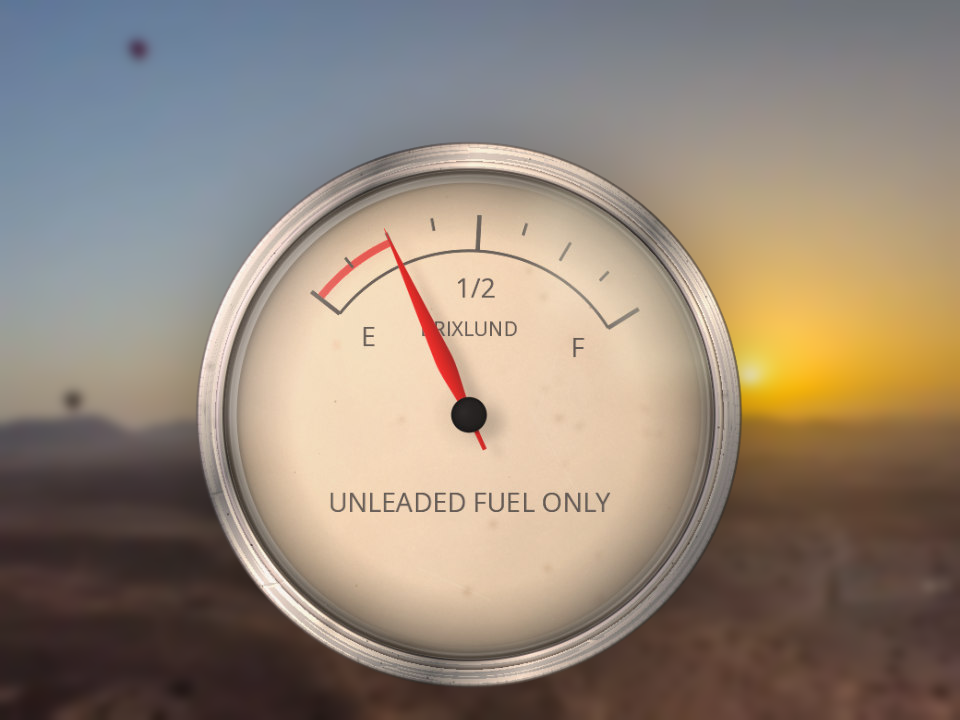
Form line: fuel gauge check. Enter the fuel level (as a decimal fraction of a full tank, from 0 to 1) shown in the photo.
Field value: 0.25
